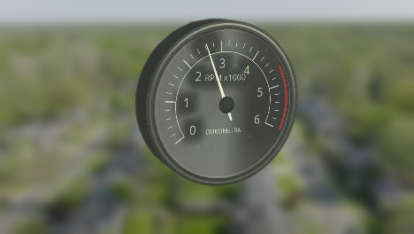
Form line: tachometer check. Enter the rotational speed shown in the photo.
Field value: 2600 rpm
